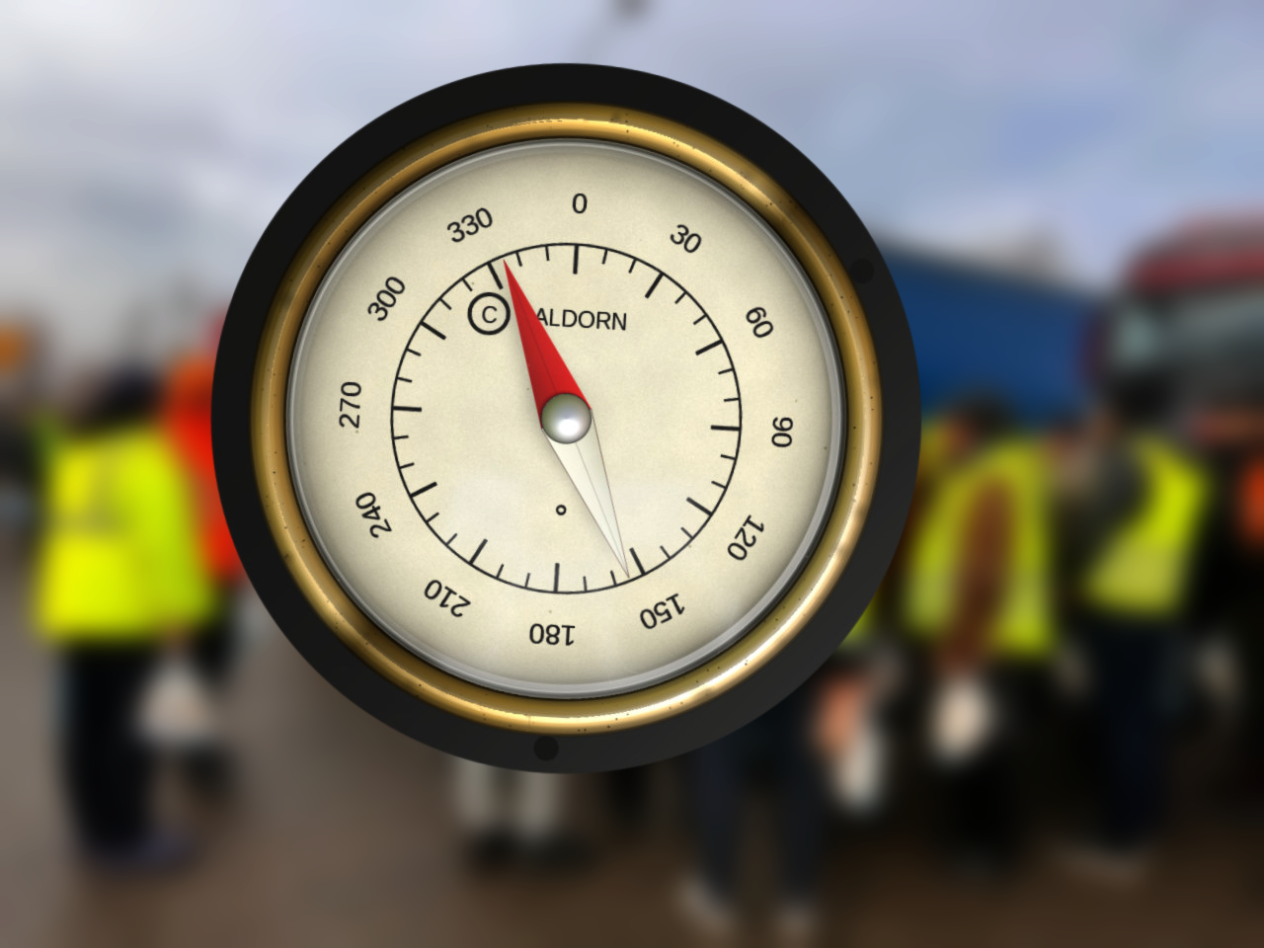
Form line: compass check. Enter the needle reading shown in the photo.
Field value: 335 °
